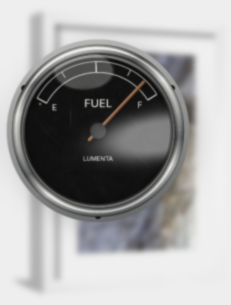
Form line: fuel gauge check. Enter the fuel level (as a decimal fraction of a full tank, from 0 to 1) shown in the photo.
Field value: 0.875
